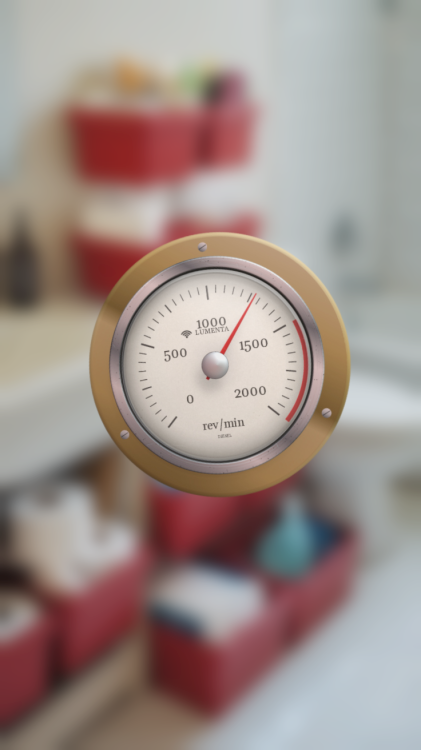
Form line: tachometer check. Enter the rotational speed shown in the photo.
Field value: 1275 rpm
